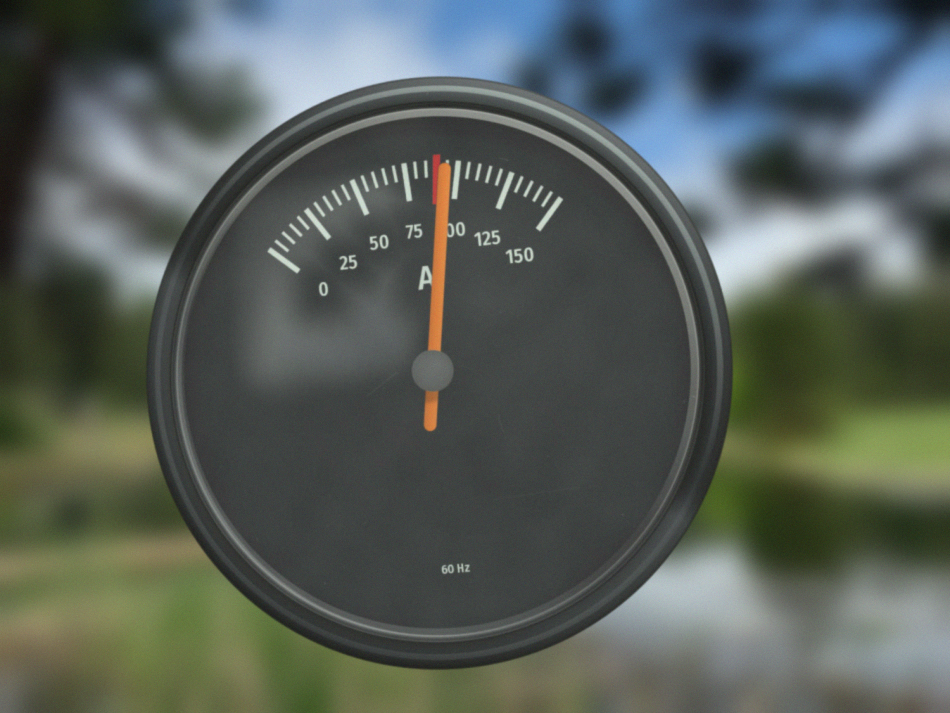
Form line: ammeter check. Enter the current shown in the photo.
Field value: 95 A
